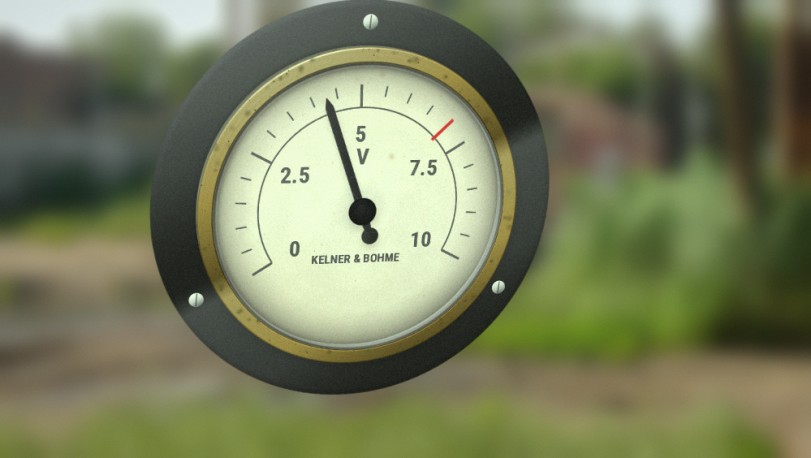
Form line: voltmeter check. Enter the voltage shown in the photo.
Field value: 4.25 V
